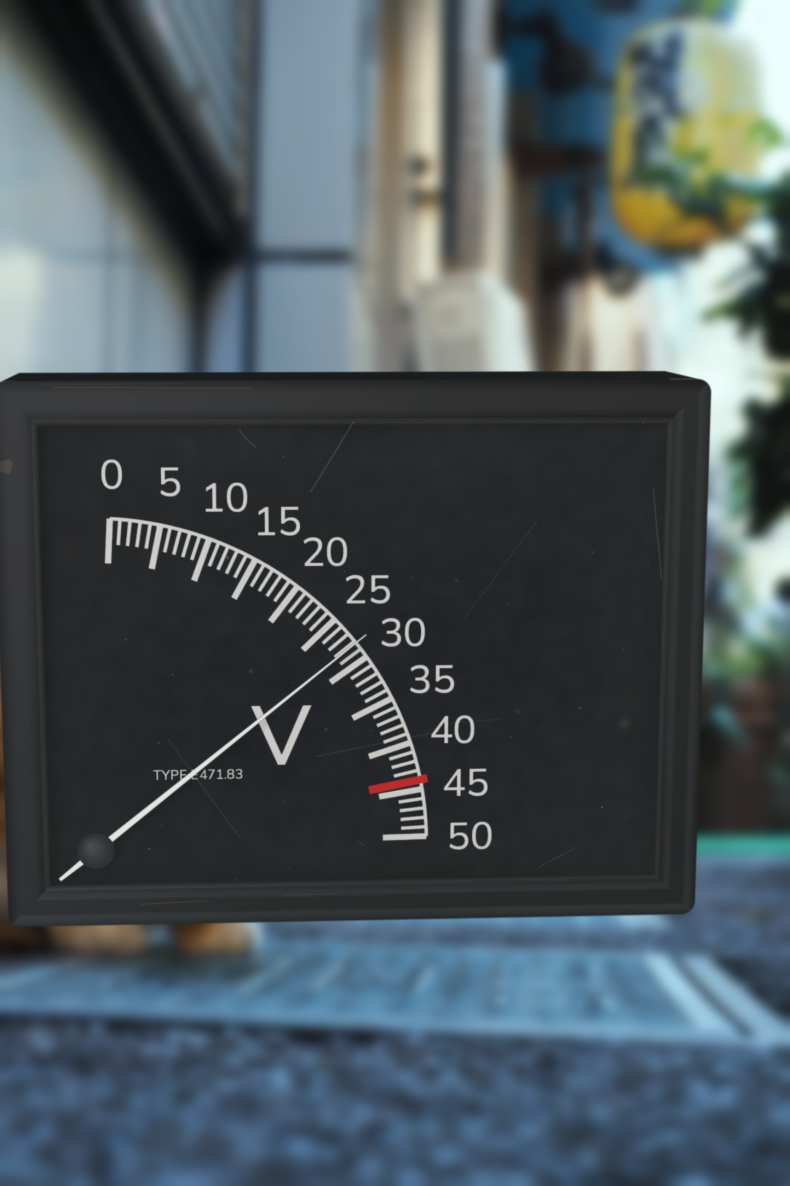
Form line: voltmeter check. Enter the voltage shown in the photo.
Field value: 28 V
